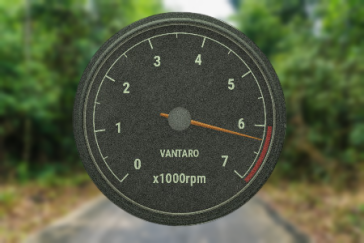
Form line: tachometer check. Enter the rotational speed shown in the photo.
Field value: 6250 rpm
